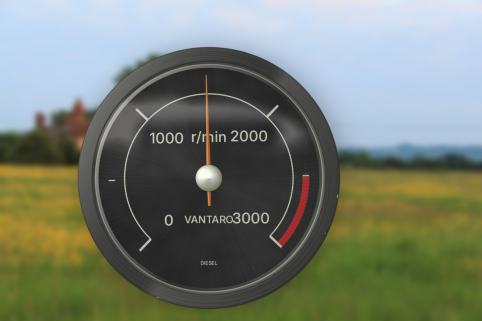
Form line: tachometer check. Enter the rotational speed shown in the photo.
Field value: 1500 rpm
